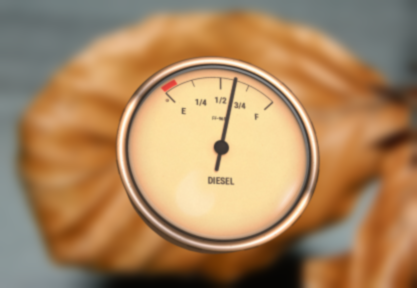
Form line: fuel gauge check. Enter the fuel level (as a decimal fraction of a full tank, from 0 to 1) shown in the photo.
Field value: 0.625
